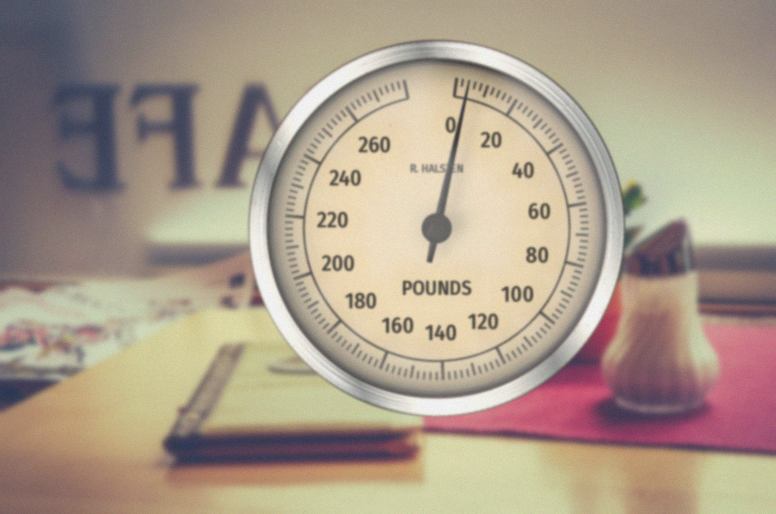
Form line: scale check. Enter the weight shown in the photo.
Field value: 4 lb
